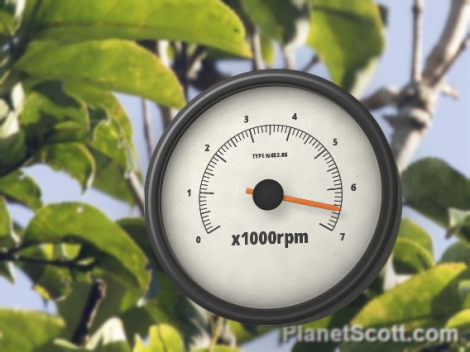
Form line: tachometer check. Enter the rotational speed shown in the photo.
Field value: 6500 rpm
